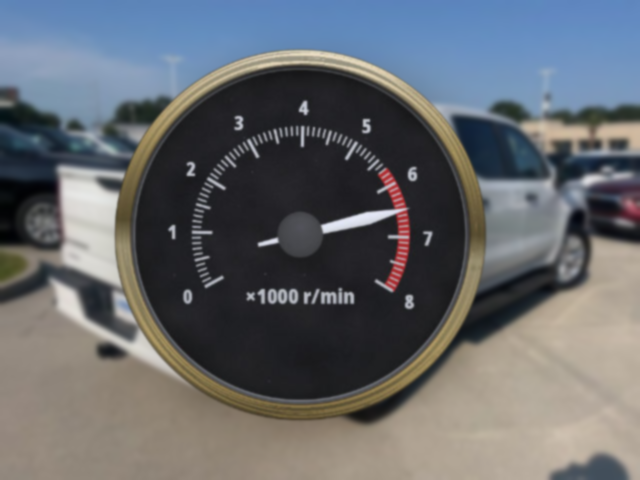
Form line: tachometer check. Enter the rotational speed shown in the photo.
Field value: 6500 rpm
